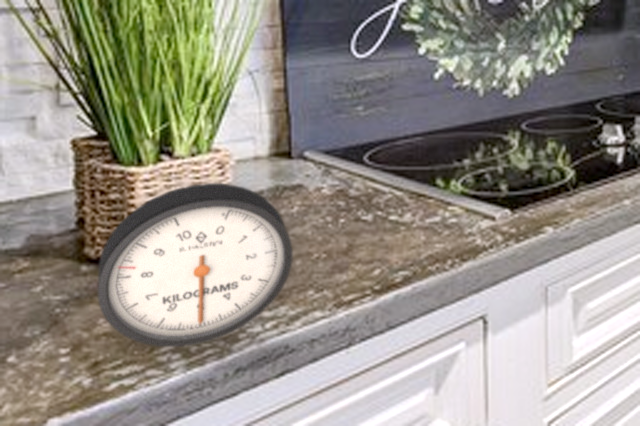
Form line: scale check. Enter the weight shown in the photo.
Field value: 5 kg
